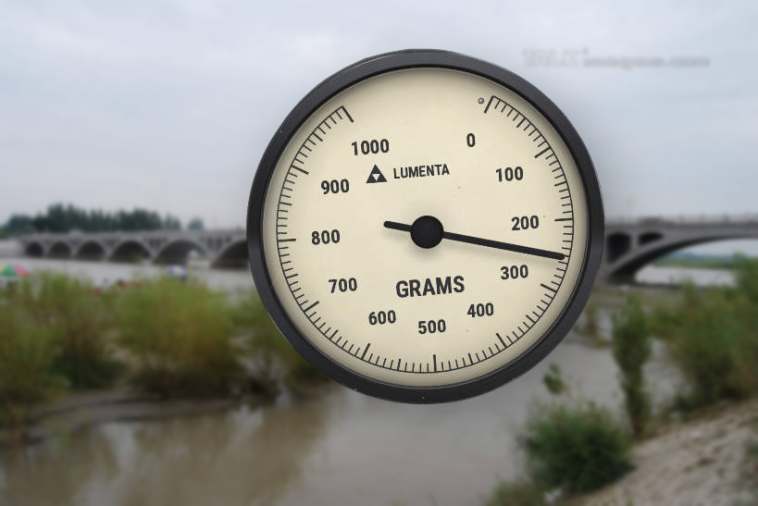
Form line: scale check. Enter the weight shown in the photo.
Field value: 250 g
